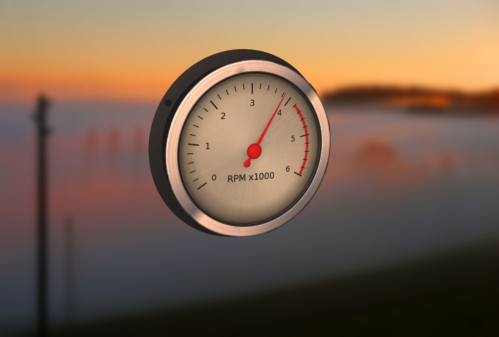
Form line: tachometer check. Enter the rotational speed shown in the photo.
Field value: 3800 rpm
